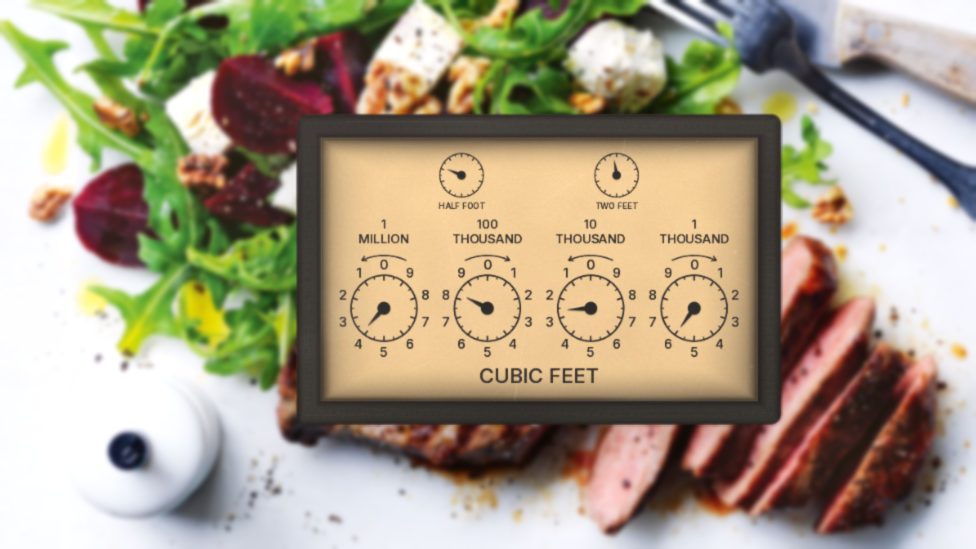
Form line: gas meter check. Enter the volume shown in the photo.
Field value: 382600 ft³
